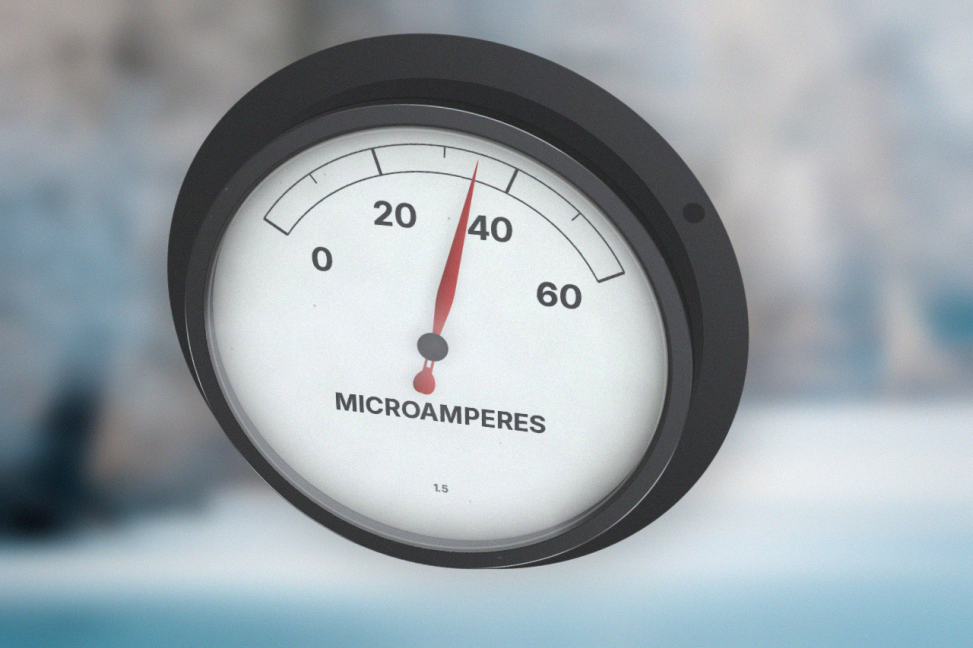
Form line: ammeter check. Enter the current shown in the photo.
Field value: 35 µA
